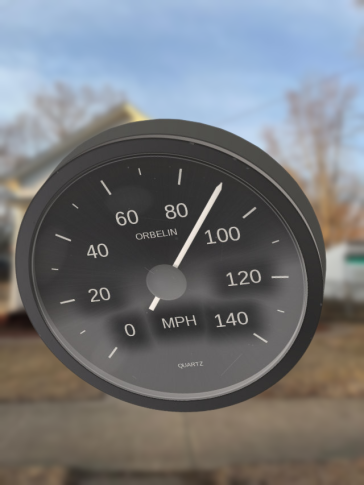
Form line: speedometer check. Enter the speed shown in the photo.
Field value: 90 mph
